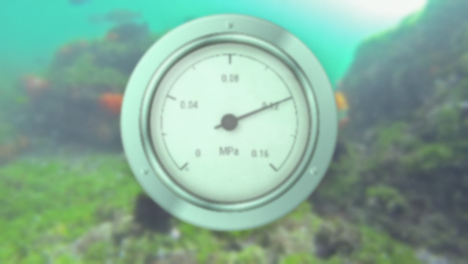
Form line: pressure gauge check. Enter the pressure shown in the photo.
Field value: 0.12 MPa
